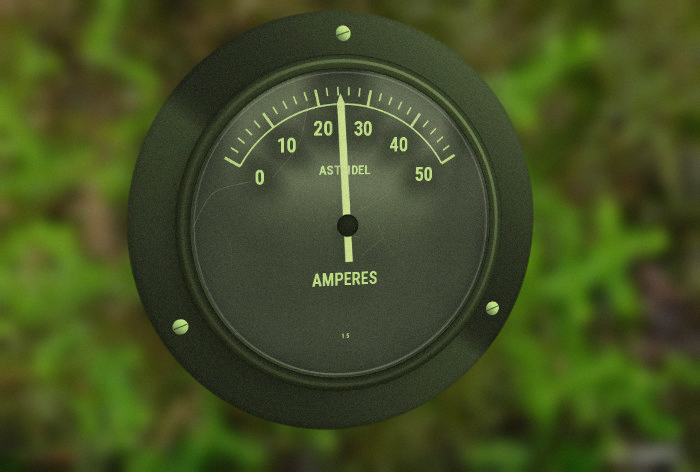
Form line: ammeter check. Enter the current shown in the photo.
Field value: 24 A
